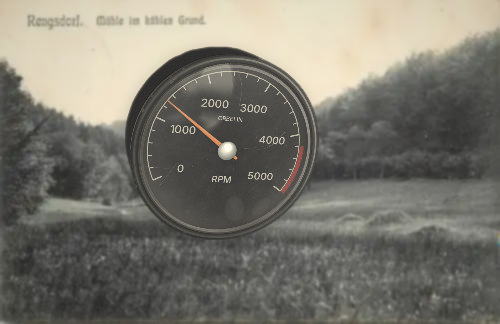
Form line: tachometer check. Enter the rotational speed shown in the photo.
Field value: 1300 rpm
